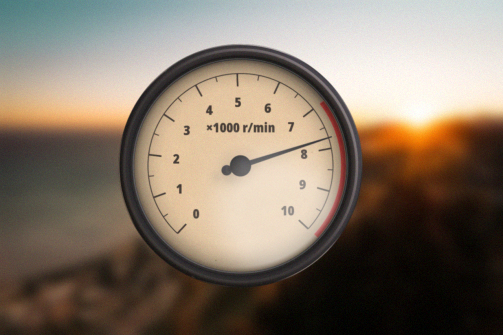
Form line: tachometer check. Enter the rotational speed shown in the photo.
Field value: 7750 rpm
